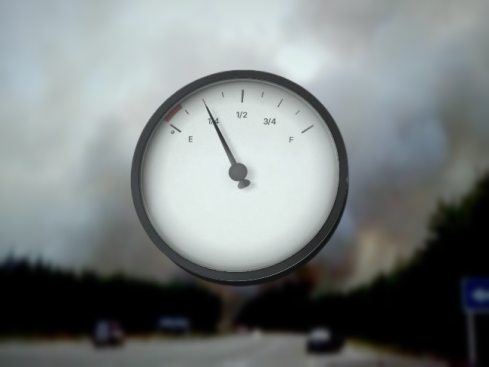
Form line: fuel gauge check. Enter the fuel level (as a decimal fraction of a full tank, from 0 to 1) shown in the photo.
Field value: 0.25
